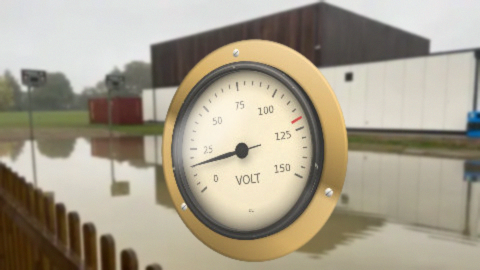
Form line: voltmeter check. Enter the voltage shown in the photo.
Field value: 15 V
